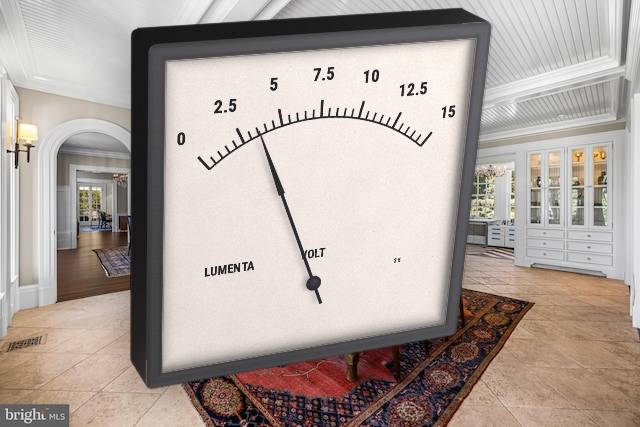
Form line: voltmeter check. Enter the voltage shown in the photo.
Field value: 3.5 V
